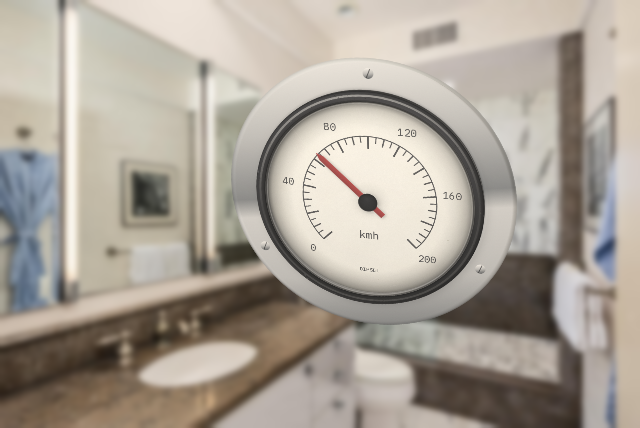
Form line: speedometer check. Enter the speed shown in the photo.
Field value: 65 km/h
